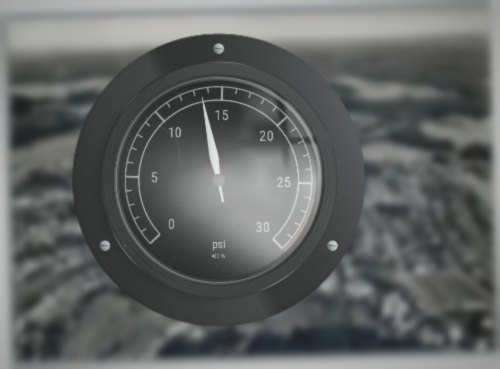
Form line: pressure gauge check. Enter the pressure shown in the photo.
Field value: 13.5 psi
